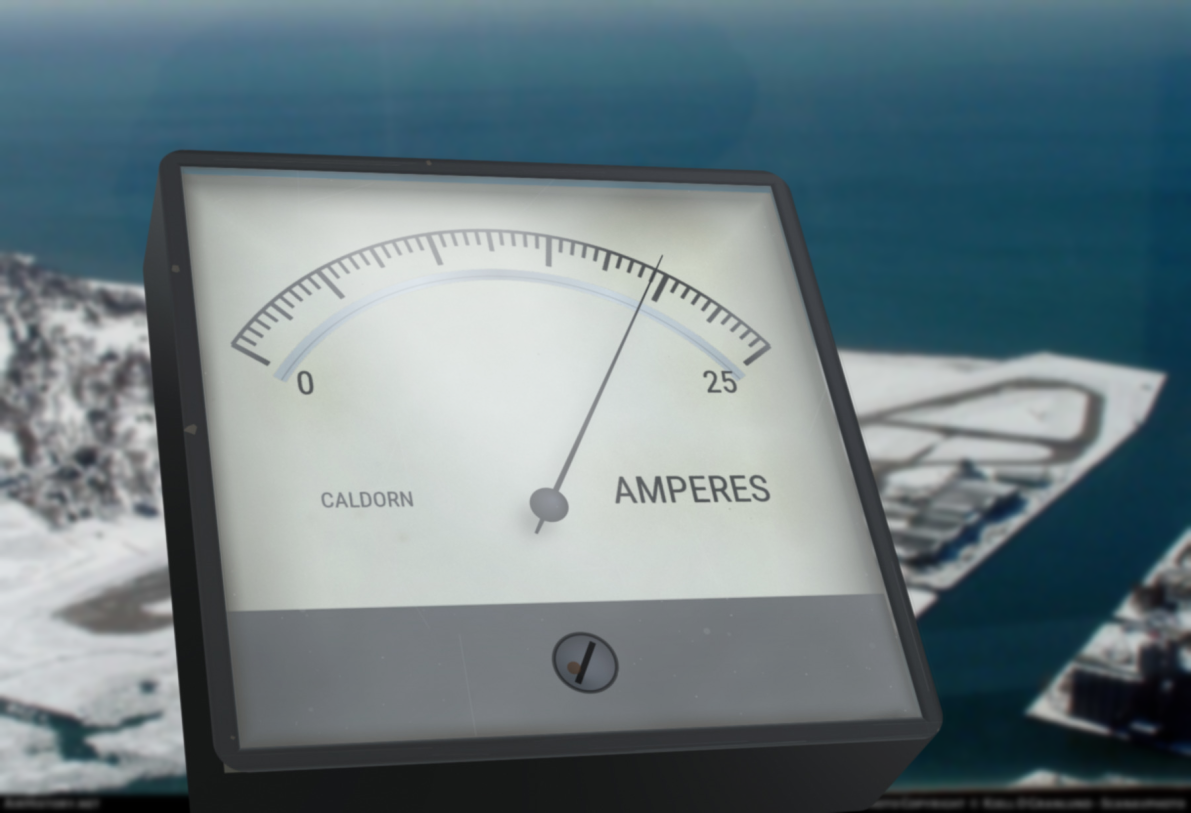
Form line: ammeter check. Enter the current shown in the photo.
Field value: 19.5 A
